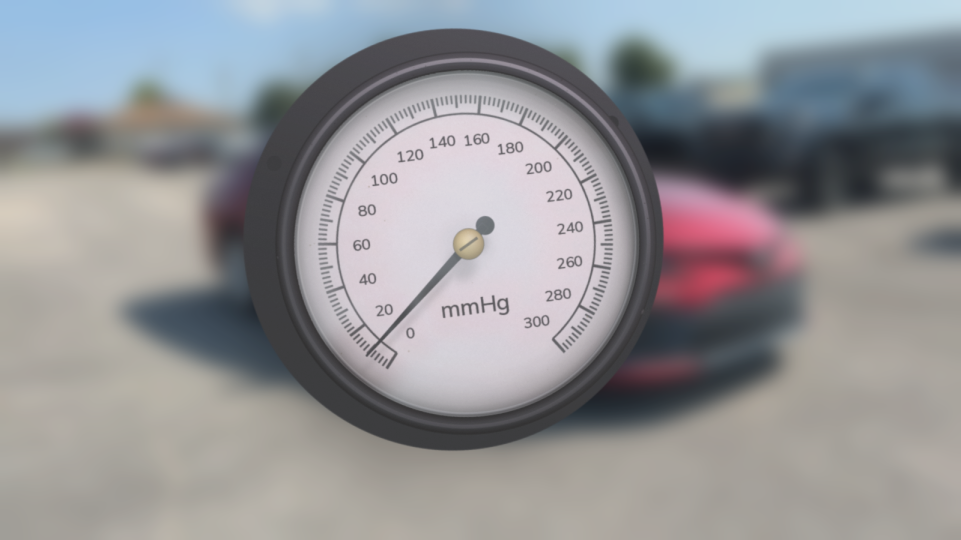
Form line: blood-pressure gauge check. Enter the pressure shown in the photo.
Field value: 10 mmHg
